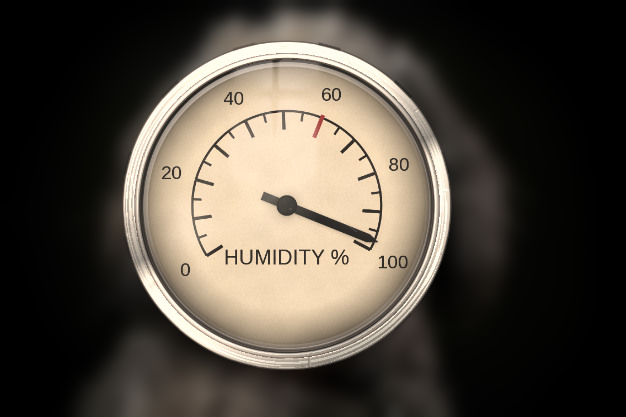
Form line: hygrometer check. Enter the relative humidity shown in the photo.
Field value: 97.5 %
